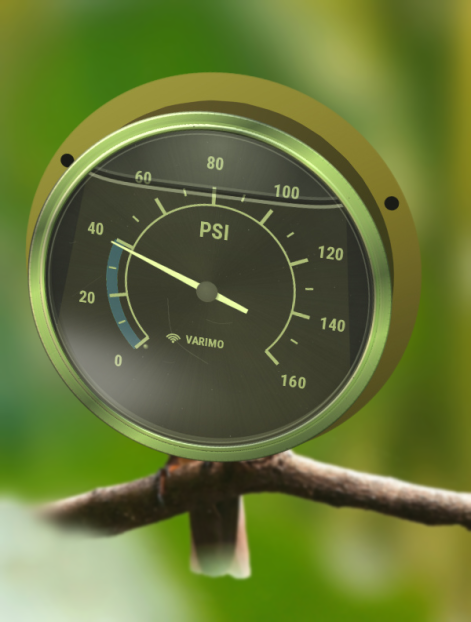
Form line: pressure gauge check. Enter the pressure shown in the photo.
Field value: 40 psi
